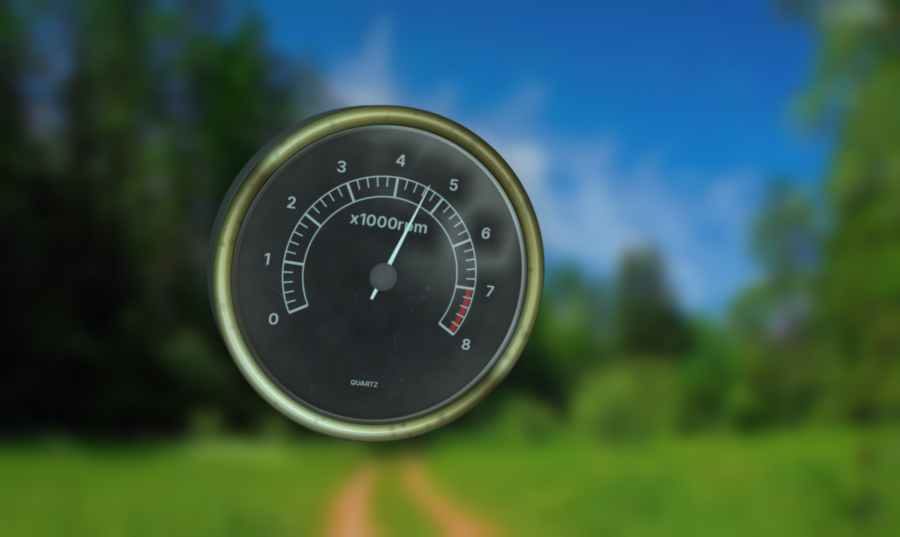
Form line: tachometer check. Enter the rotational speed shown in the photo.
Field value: 4600 rpm
